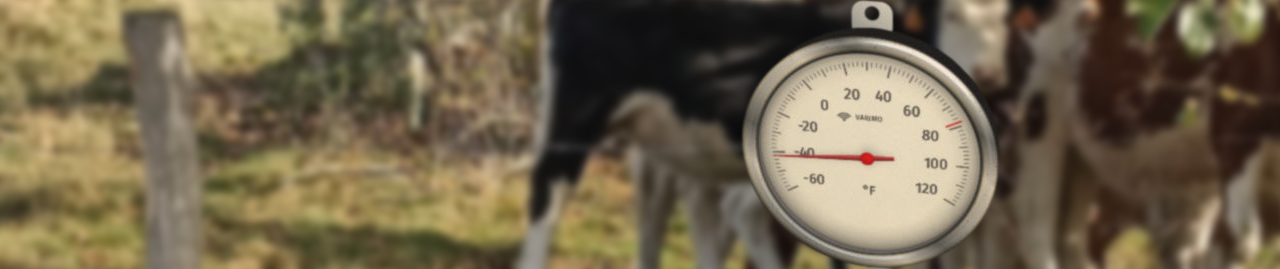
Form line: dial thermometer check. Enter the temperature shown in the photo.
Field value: -40 °F
